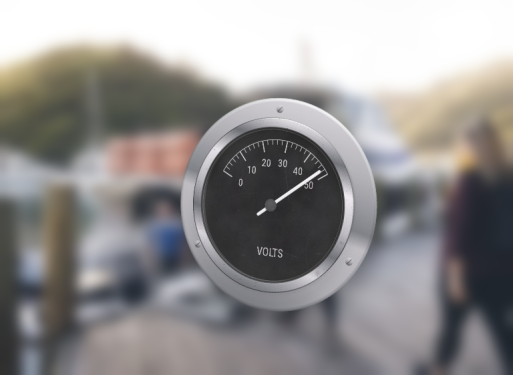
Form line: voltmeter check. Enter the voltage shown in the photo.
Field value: 48 V
